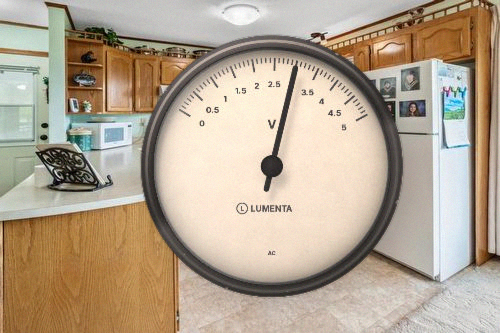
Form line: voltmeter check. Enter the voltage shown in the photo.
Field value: 3 V
